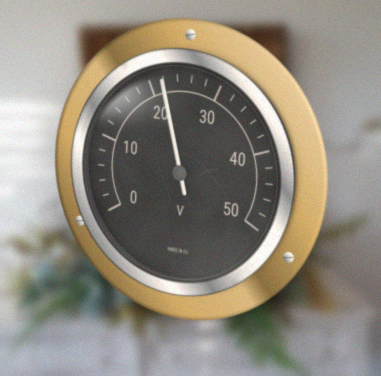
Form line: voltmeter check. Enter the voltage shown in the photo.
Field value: 22 V
